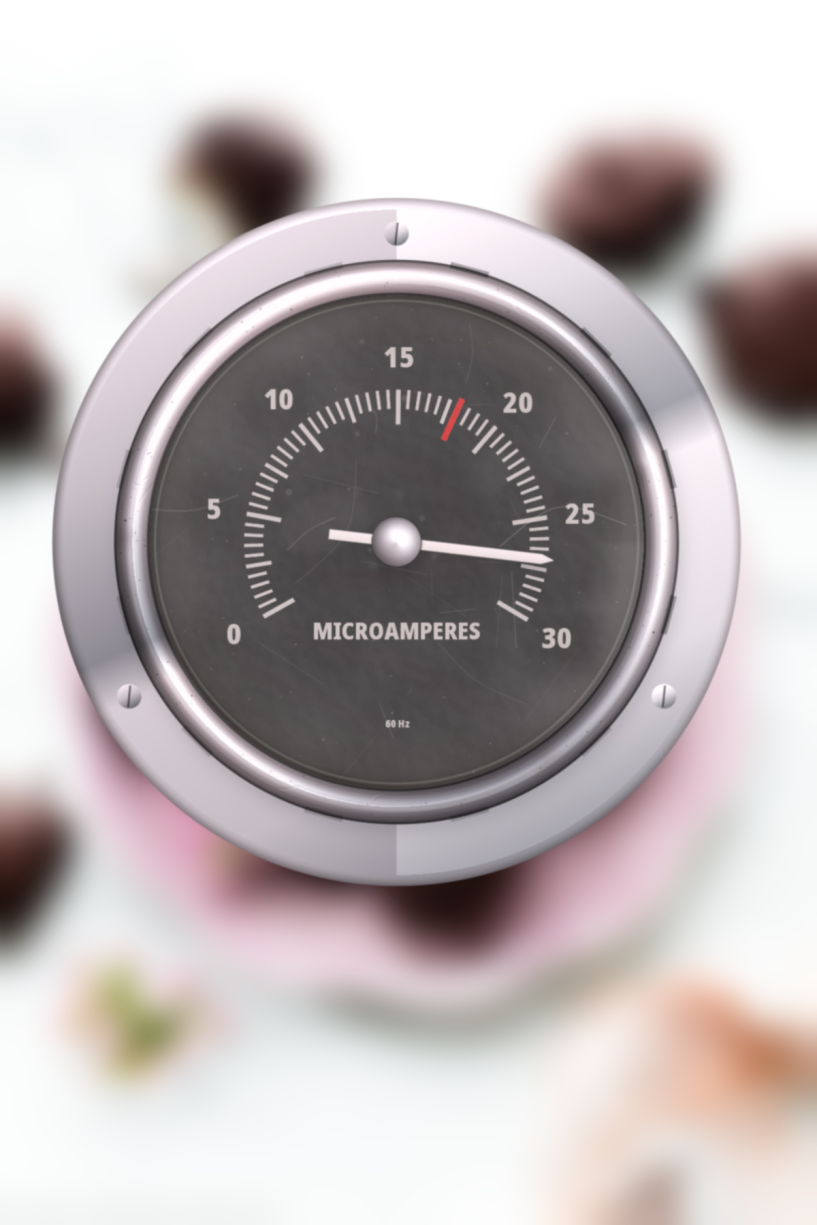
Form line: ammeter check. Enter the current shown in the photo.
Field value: 27 µA
